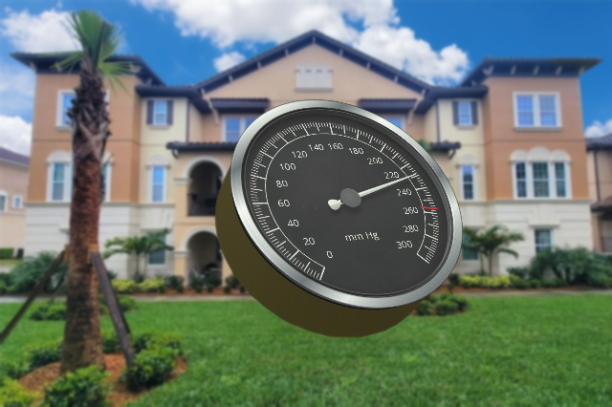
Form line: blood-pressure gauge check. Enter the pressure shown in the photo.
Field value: 230 mmHg
